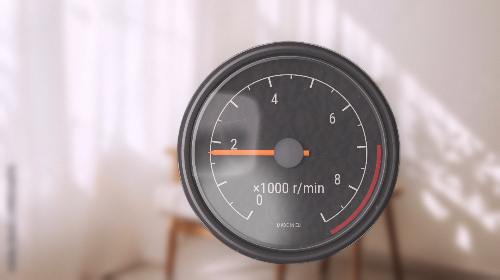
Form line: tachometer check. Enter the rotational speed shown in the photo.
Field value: 1750 rpm
